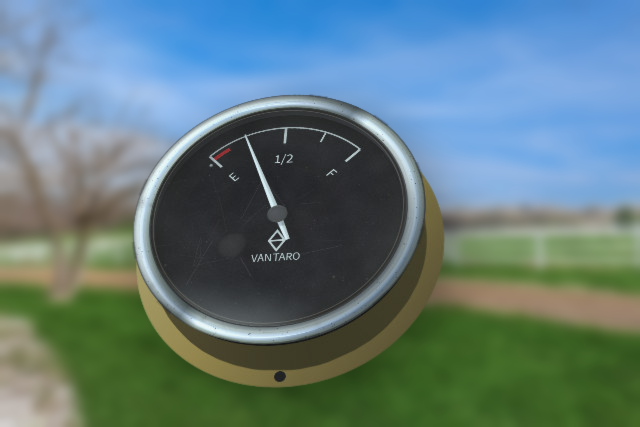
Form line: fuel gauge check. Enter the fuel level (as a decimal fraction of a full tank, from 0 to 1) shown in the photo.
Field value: 0.25
